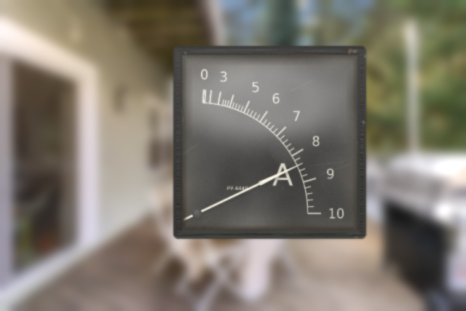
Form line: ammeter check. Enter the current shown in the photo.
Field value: 8.4 A
